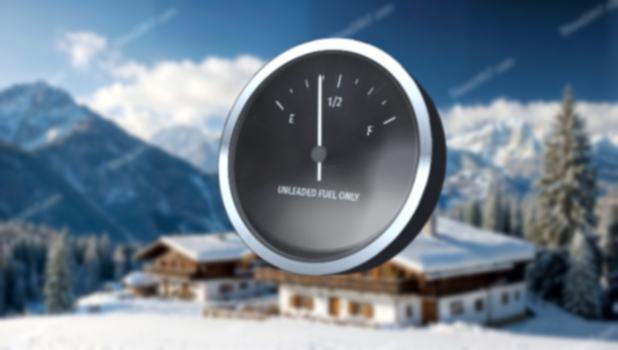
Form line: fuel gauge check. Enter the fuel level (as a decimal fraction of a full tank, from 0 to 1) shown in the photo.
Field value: 0.375
